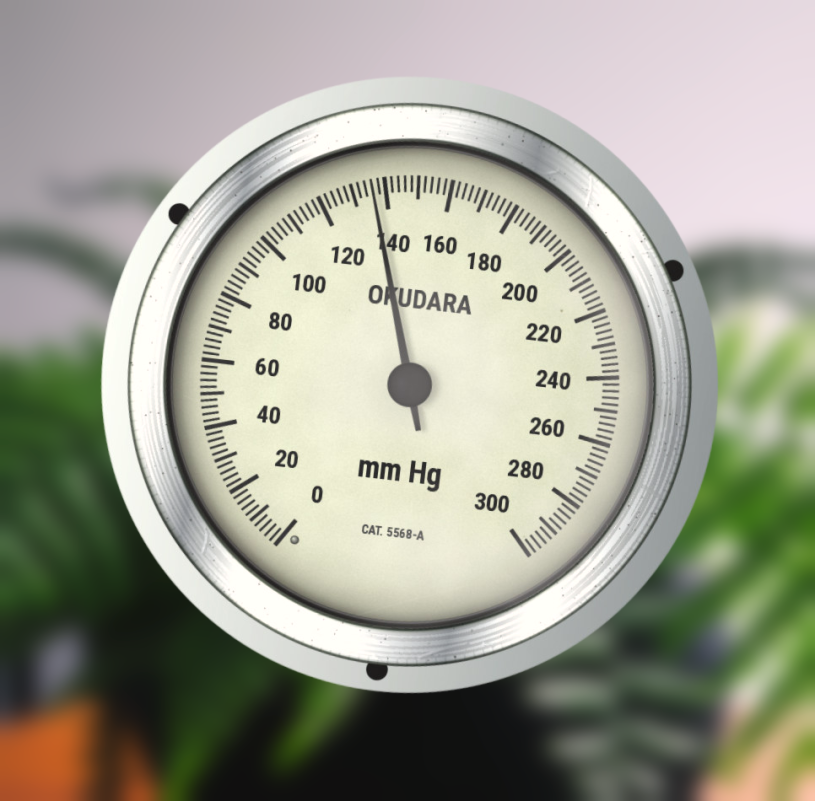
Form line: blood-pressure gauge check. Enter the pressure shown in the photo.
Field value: 136 mmHg
